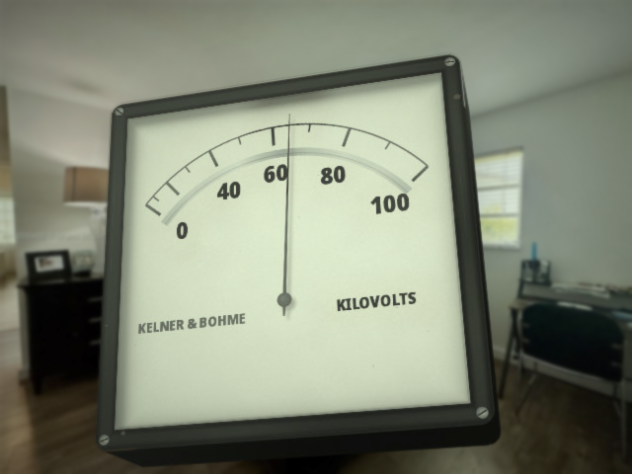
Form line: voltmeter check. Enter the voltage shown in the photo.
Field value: 65 kV
